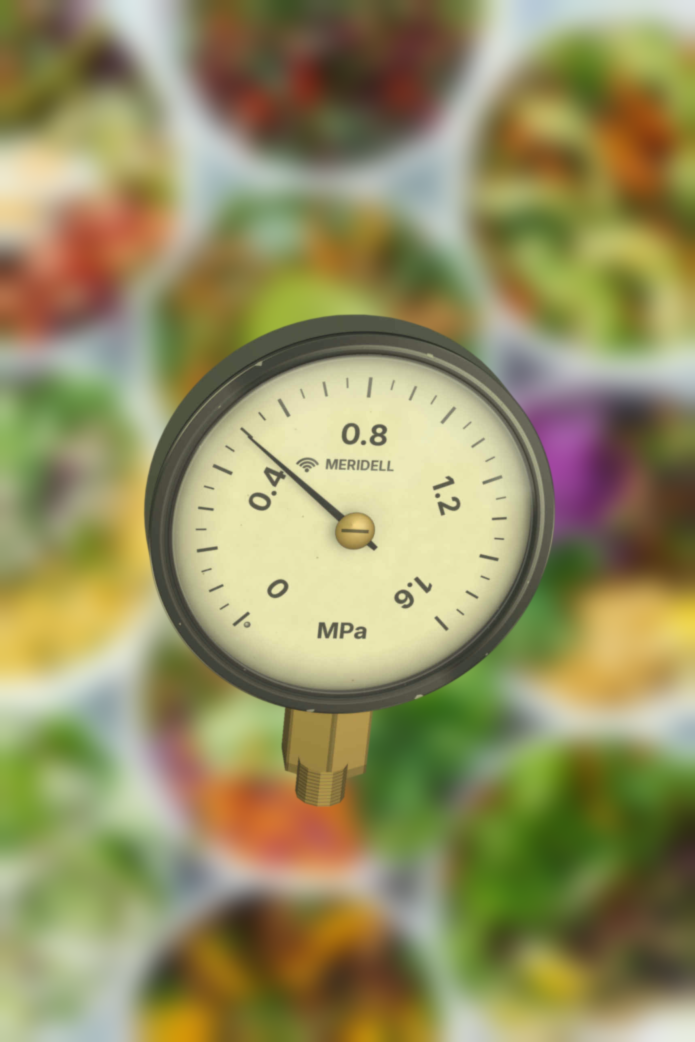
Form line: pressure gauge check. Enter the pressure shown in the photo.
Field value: 0.5 MPa
